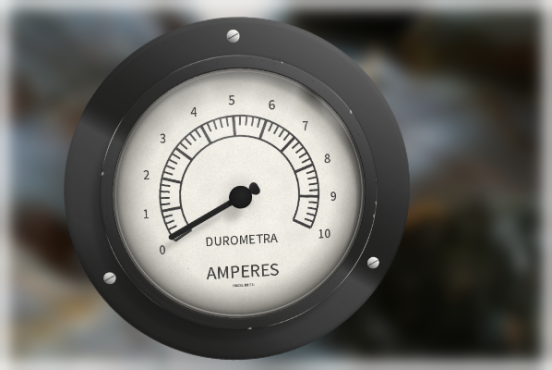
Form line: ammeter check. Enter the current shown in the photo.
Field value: 0.2 A
